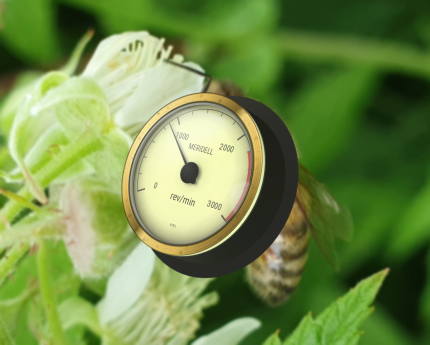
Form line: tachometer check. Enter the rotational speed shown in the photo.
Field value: 900 rpm
